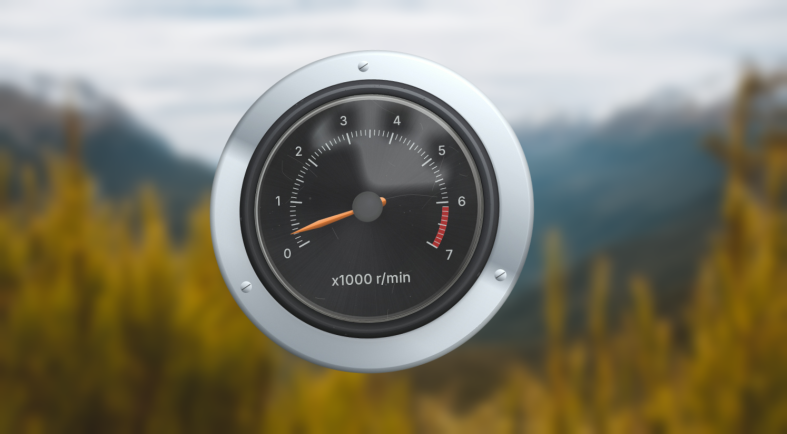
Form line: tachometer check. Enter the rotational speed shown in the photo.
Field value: 300 rpm
